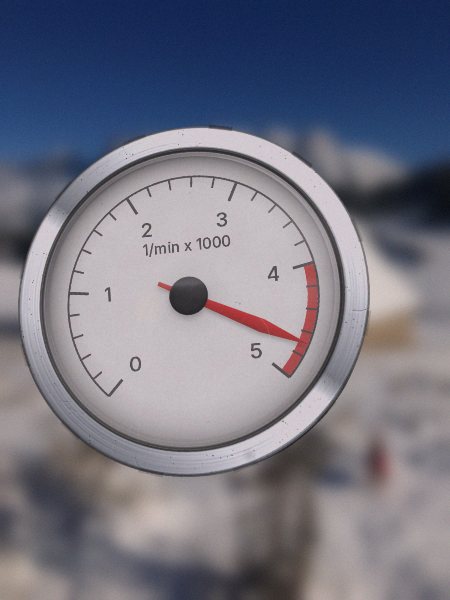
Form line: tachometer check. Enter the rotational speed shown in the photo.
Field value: 4700 rpm
